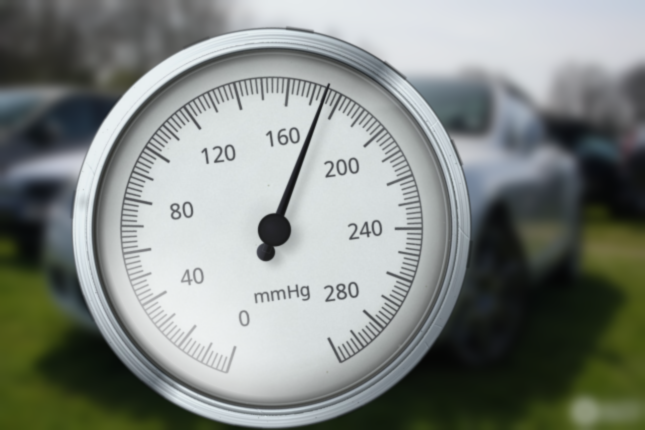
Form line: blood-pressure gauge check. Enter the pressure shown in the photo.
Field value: 174 mmHg
